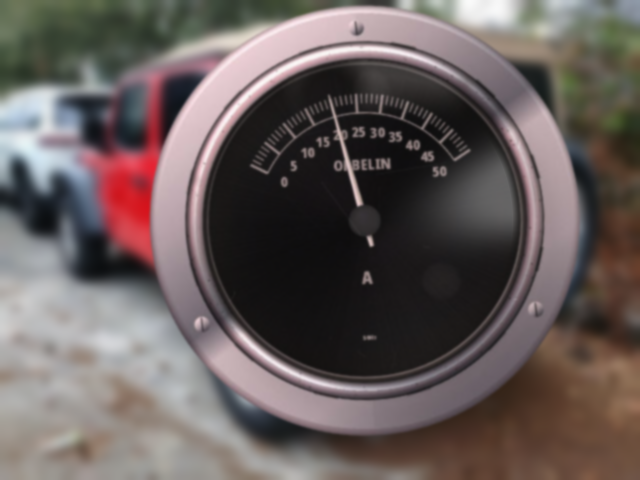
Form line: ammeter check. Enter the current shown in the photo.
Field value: 20 A
